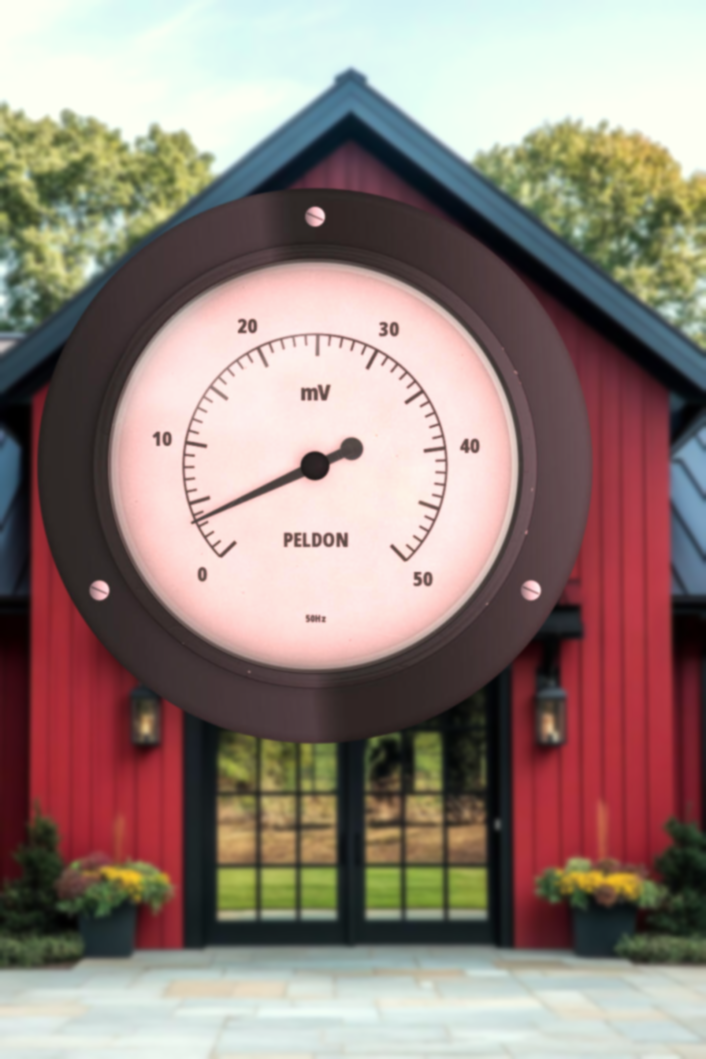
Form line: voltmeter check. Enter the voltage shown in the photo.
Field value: 3.5 mV
